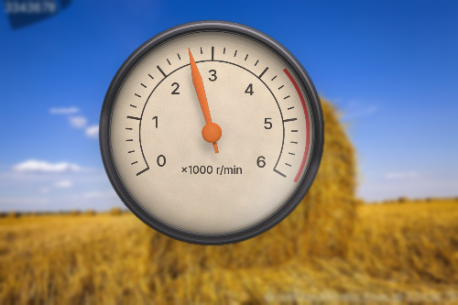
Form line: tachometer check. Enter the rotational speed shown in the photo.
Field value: 2600 rpm
